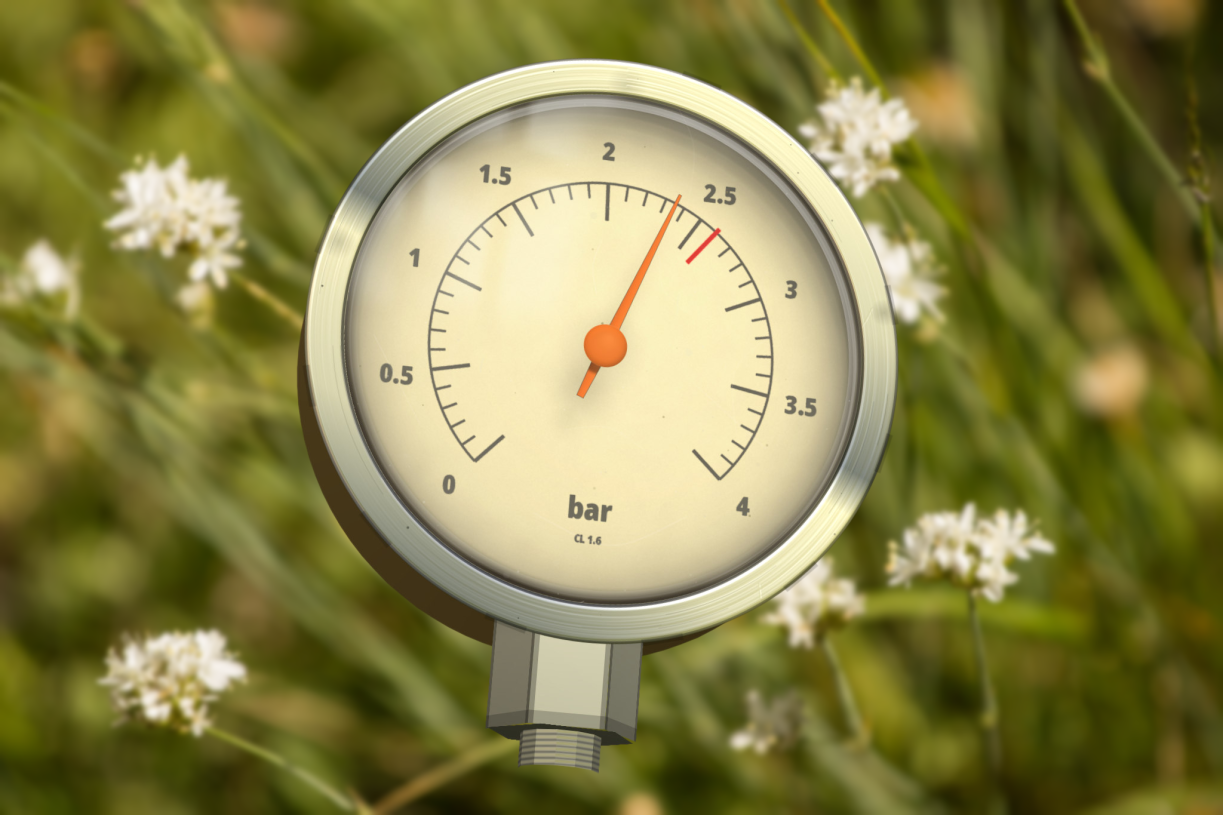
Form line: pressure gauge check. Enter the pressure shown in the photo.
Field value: 2.35 bar
